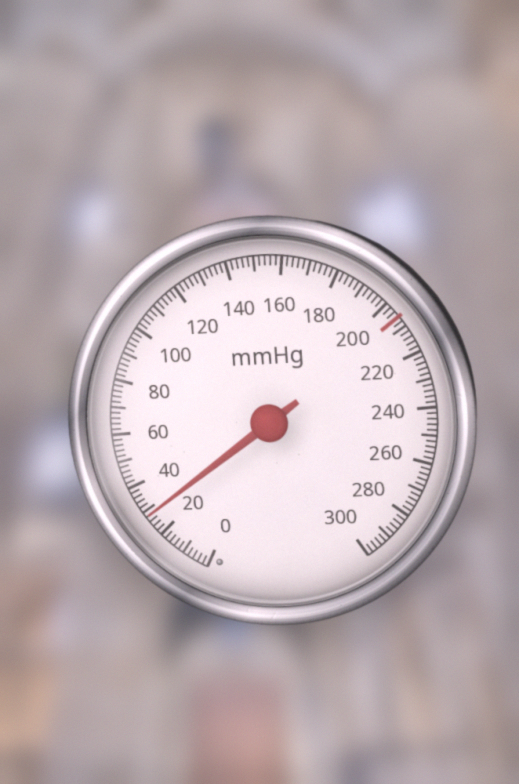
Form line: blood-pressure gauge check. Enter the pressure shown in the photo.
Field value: 28 mmHg
